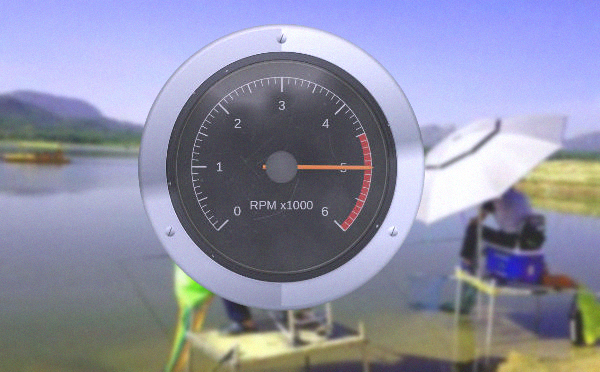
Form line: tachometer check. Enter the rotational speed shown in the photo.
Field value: 5000 rpm
